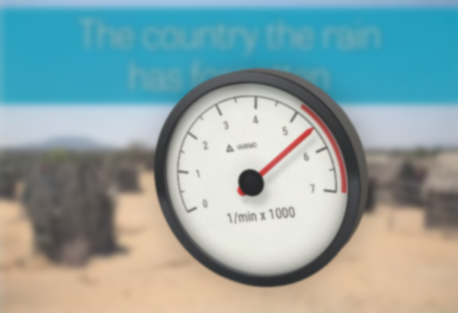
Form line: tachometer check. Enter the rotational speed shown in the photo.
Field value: 5500 rpm
